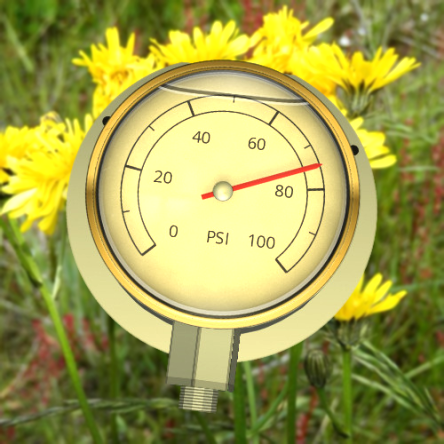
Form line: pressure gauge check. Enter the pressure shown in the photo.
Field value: 75 psi
